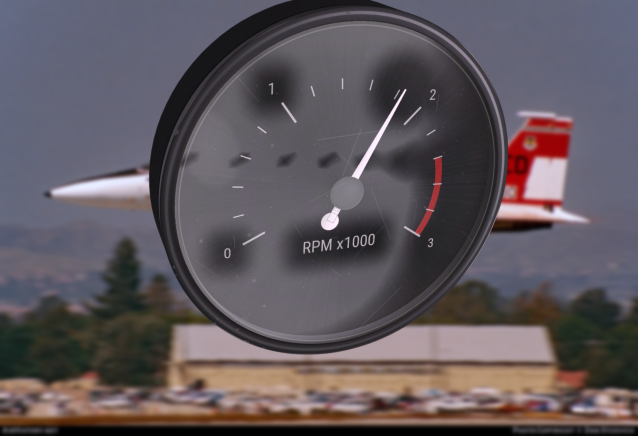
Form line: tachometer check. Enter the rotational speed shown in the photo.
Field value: 1800 rpm
